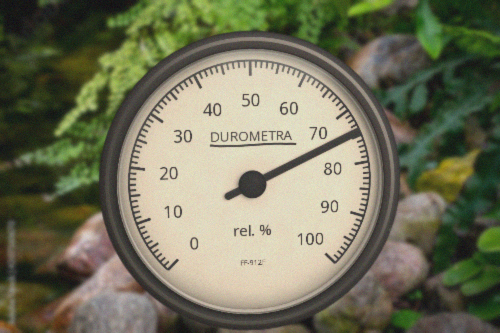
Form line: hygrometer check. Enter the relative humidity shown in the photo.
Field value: 74 %
